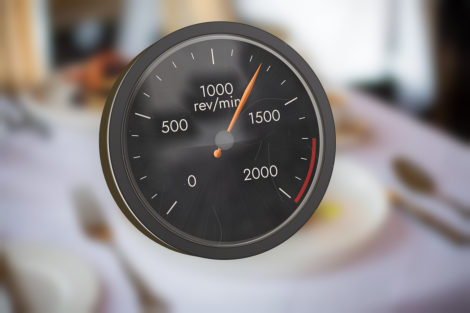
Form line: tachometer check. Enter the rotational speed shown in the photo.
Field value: 1250 rpm
